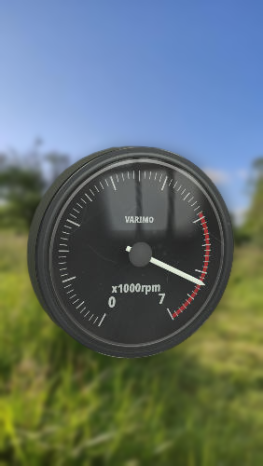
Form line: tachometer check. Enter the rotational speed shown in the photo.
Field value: 6200 rpm
